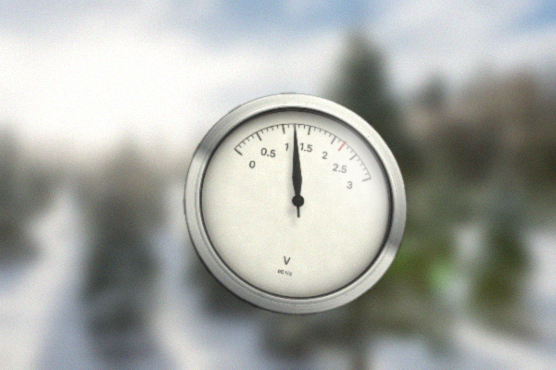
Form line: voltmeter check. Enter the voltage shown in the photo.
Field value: 1.2 V
